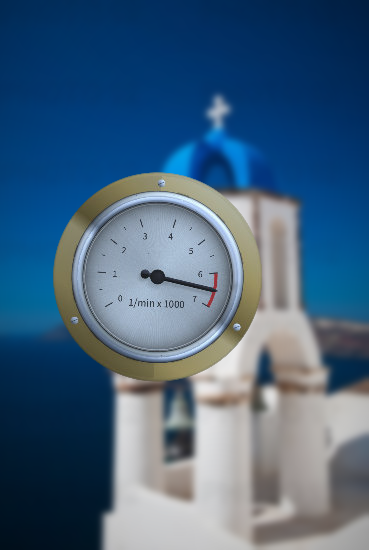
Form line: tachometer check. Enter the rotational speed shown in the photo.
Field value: 6500 rpm
